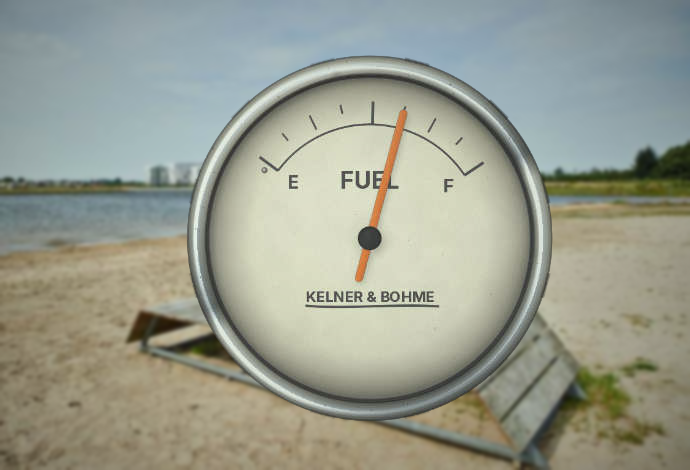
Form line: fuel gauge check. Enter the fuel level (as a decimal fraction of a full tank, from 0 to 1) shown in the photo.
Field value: 0.625
